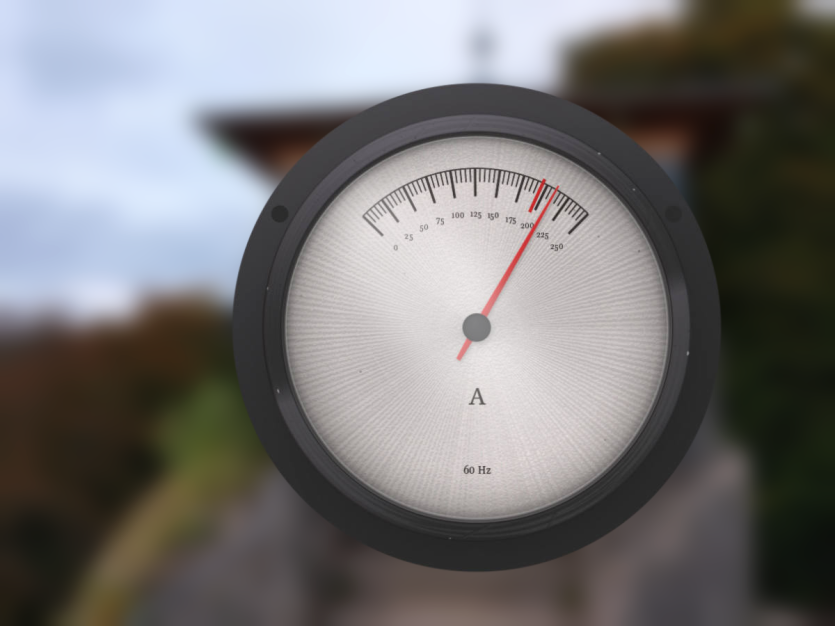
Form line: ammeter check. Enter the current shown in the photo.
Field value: 210 A
